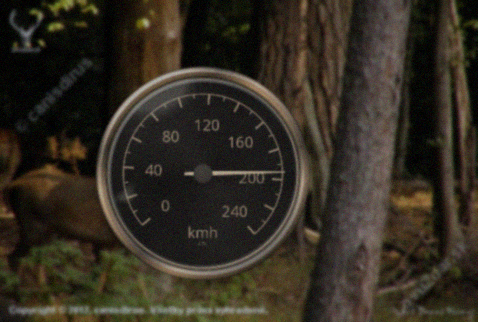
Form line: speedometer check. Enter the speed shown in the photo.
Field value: 195 km/h
